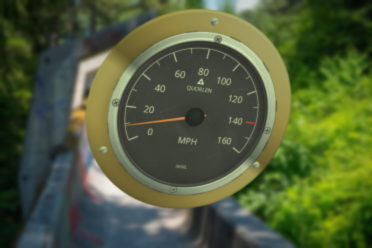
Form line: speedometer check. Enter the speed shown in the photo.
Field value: 10 mph
